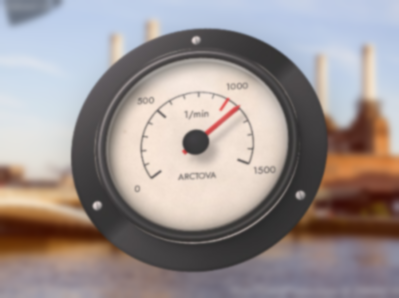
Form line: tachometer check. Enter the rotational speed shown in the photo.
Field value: 1100 rpm
